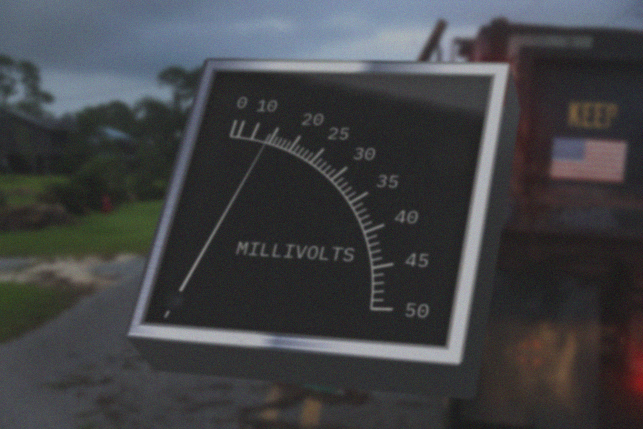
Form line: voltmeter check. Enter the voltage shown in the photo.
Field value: 15 mV
